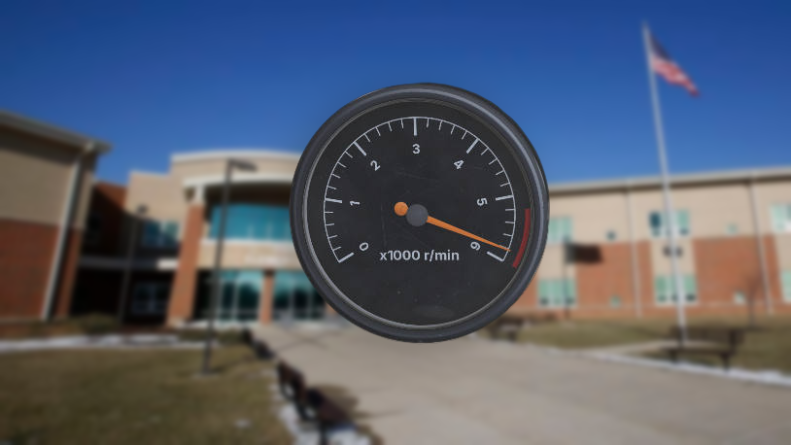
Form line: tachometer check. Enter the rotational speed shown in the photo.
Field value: 5800 rpm
